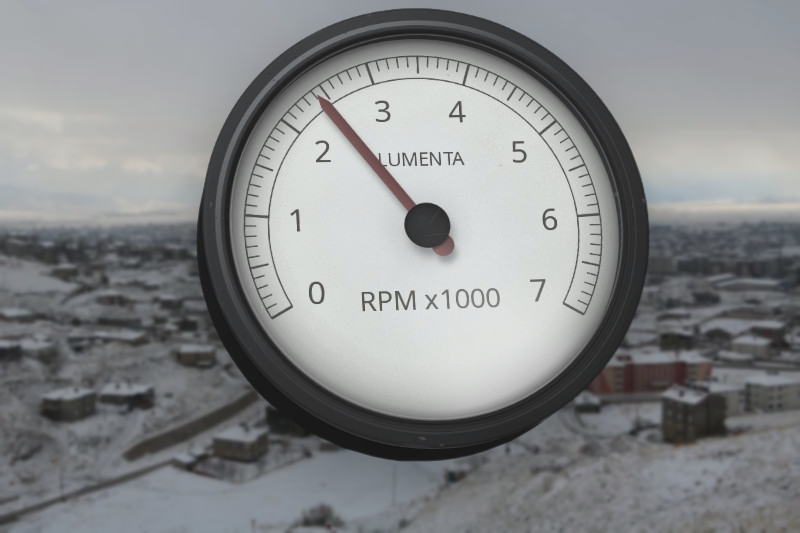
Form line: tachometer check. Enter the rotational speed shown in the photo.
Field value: 2400 rpm
